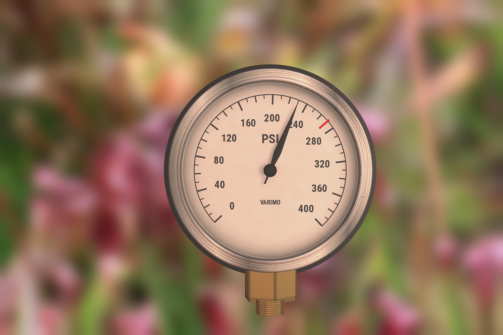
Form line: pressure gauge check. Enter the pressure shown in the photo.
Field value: 230 psi
